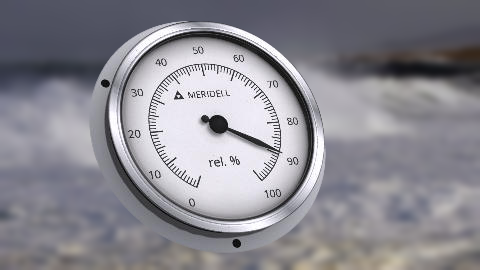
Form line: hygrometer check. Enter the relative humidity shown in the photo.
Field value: 90 %
